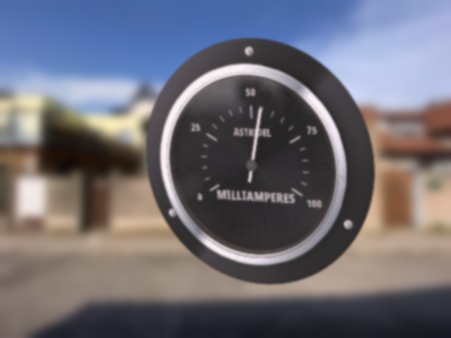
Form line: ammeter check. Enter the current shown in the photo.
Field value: 55 mA
